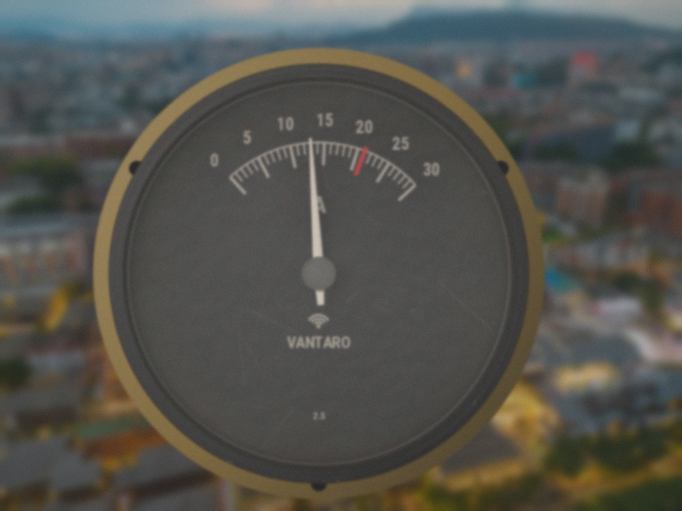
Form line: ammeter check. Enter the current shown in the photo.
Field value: 13 A
